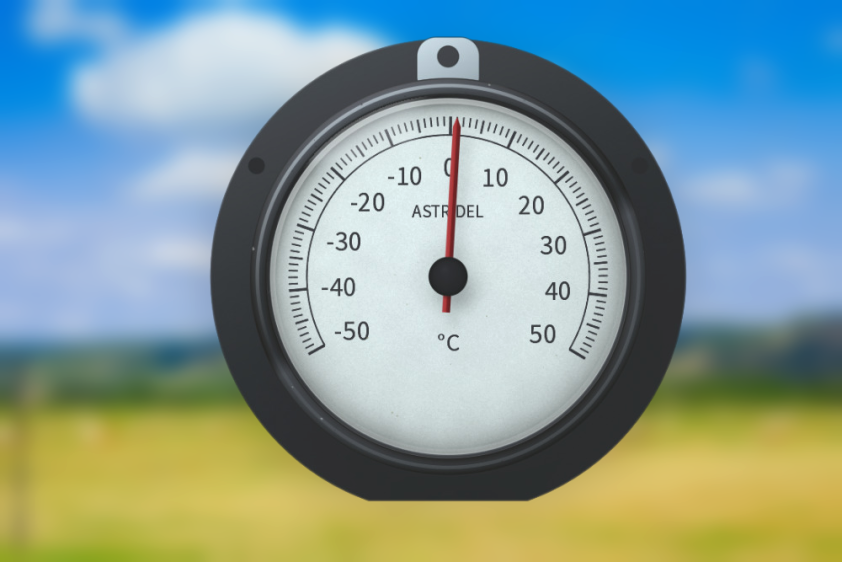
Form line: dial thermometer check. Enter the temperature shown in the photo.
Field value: 1 °C
